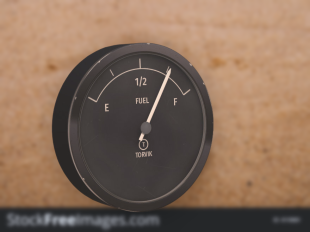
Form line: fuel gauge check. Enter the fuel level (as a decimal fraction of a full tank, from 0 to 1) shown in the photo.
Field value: 0.75
